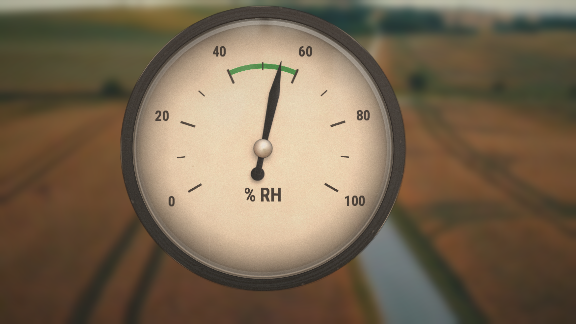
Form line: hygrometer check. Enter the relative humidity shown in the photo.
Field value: 55 %
